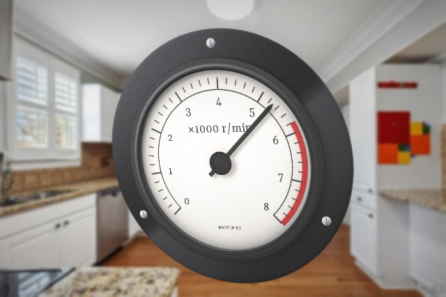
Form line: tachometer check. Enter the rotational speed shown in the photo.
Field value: 5300 rpm
